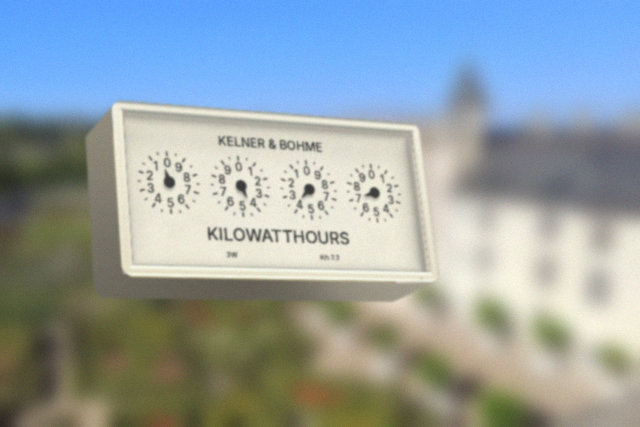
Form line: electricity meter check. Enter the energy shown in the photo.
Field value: 437 kWh
